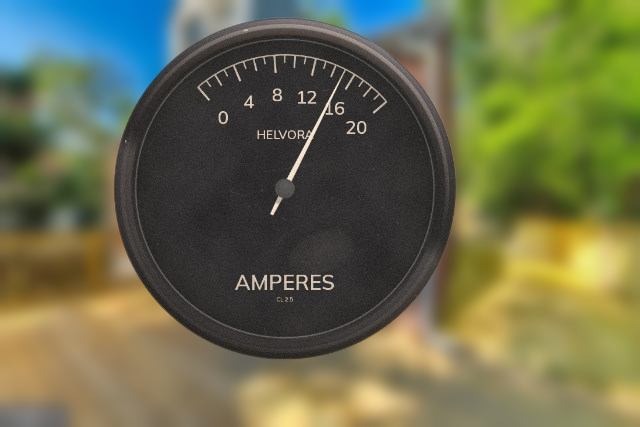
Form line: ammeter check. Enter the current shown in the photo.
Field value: 15 A
